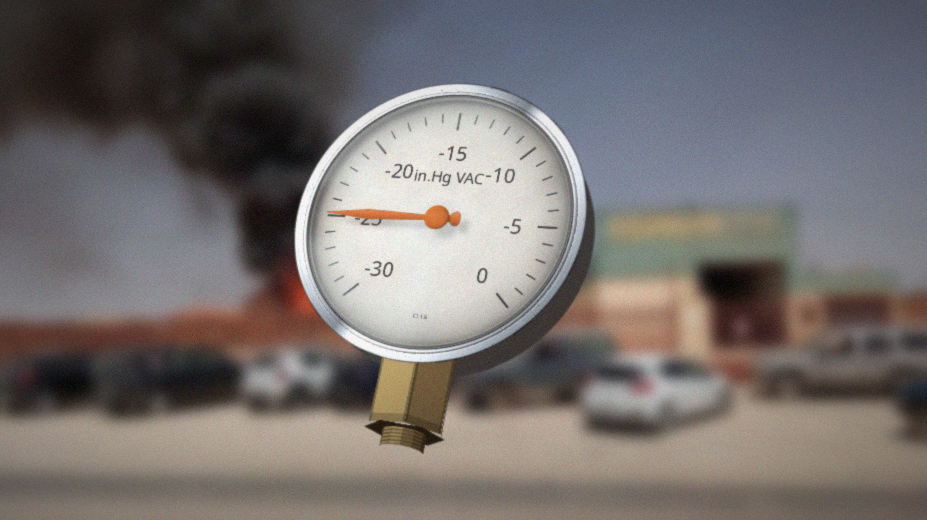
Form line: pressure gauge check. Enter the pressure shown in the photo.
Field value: -25 inHg
